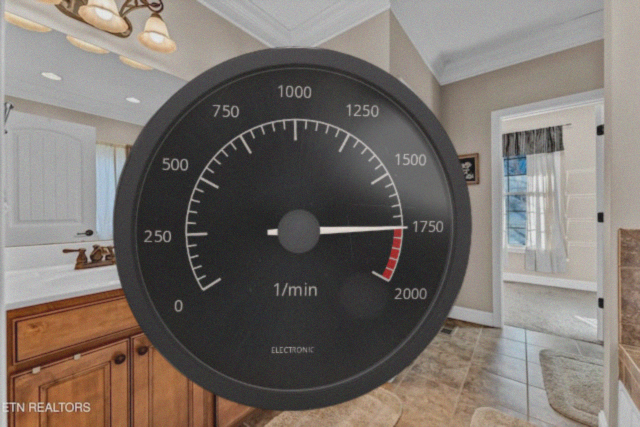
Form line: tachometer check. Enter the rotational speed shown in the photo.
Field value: 1750 rpm
